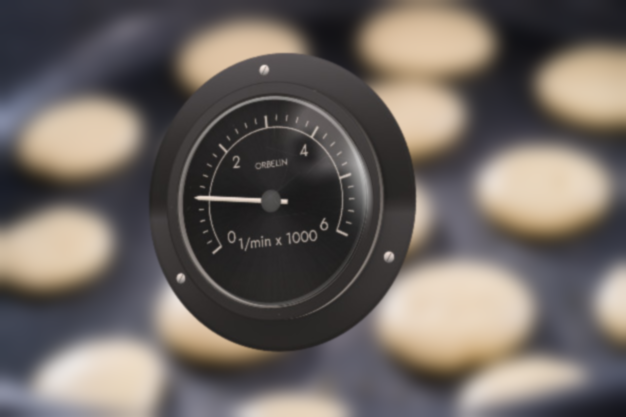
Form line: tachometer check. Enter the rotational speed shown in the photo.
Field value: 1000 rpm
